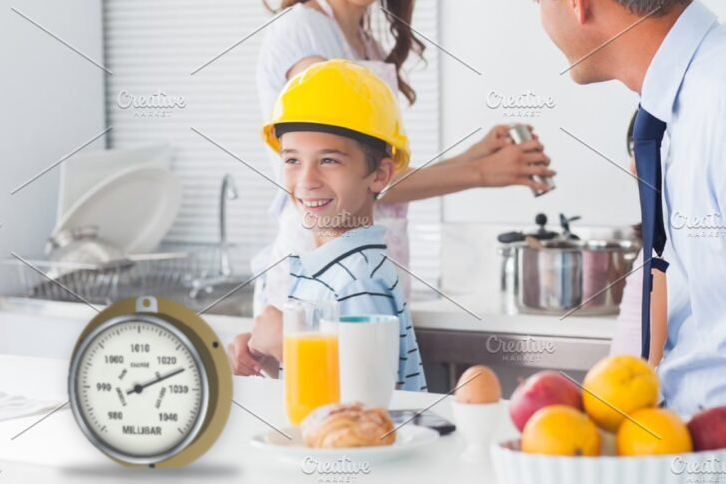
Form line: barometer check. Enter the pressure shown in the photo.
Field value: 1025 mbar
